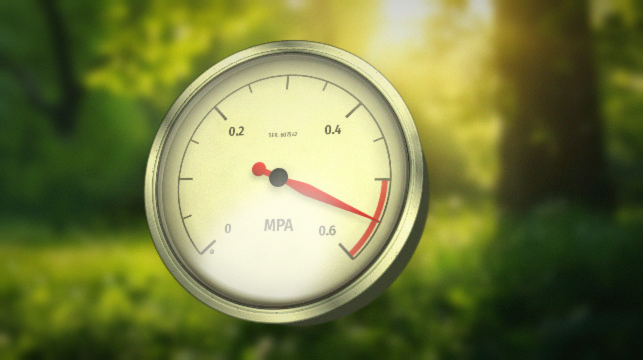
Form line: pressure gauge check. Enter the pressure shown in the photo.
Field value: 0.55 MPa
